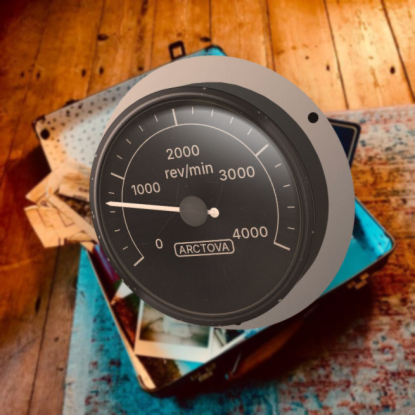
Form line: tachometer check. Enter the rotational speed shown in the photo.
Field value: 700 rpm
